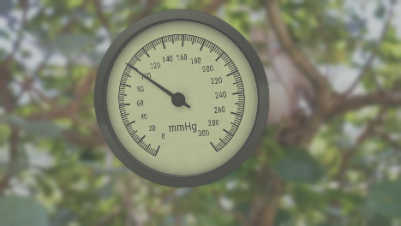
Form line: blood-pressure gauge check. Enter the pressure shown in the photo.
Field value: 100 mmHg
